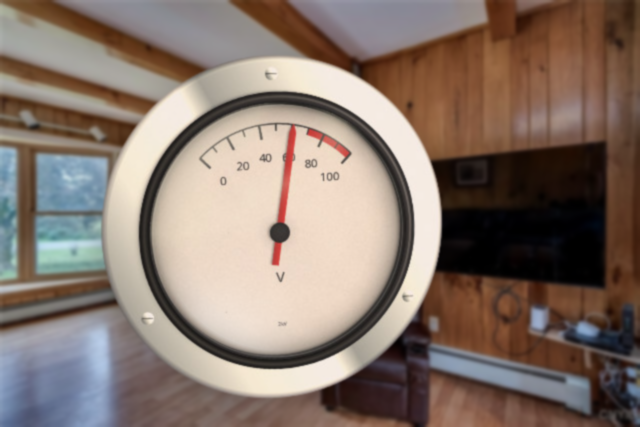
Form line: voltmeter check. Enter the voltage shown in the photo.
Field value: 60 V
